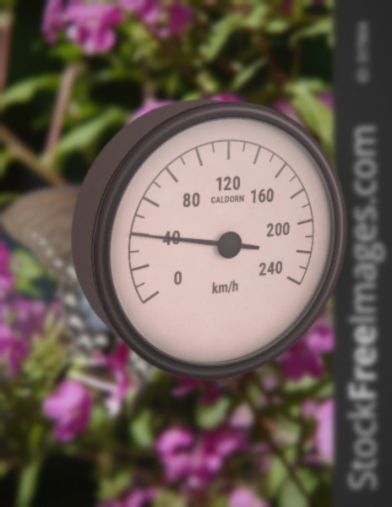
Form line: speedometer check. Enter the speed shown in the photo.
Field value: 40 km/h
